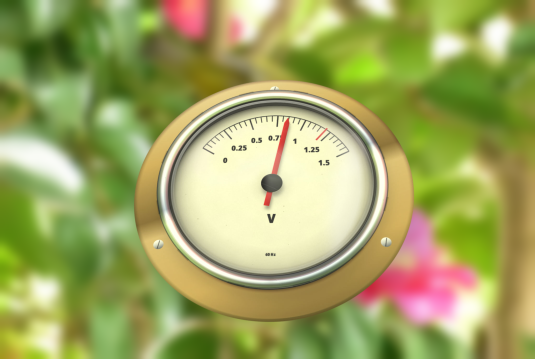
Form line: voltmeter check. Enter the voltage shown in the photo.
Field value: 0.85 V
